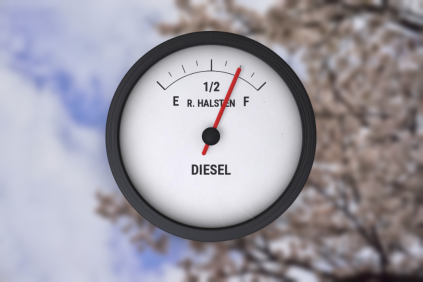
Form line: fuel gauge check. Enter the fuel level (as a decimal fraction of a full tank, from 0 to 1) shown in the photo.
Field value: 0.75
